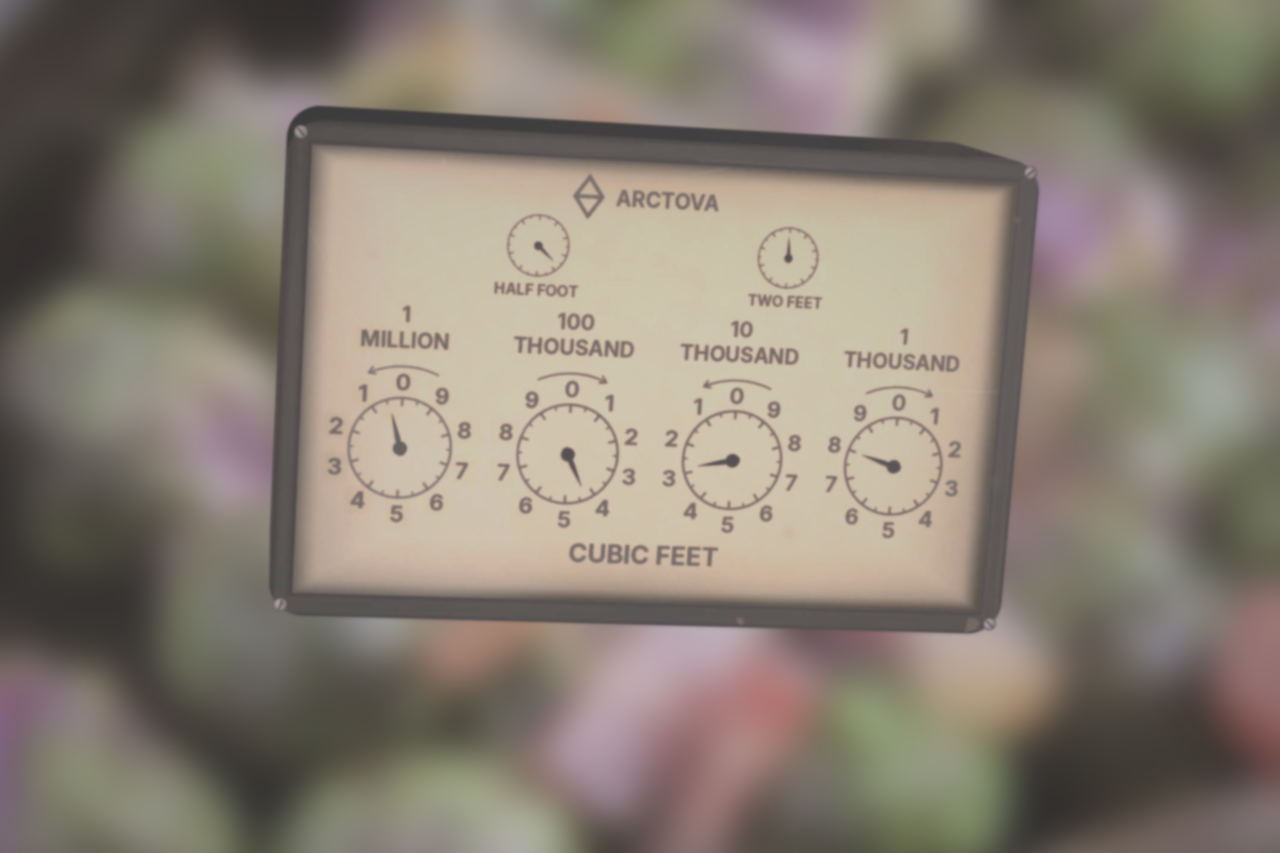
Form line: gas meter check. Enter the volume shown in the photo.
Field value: 42800 ft³
